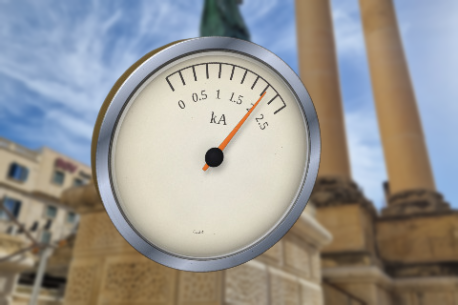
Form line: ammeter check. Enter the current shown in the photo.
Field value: 2 kA
